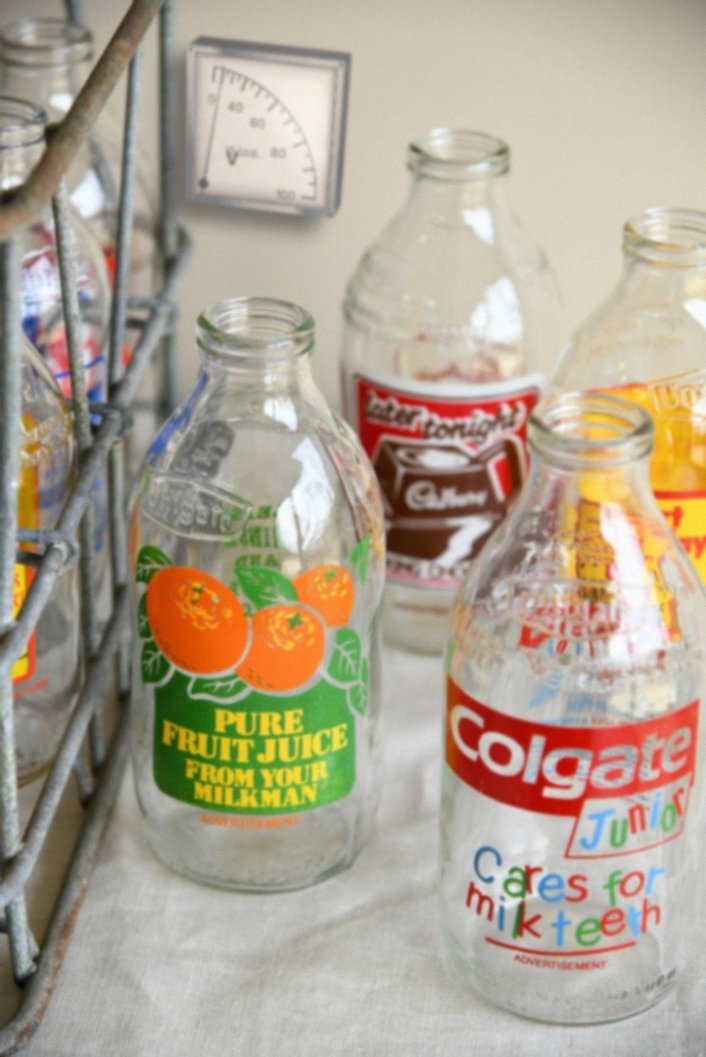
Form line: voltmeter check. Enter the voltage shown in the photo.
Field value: 20 V
